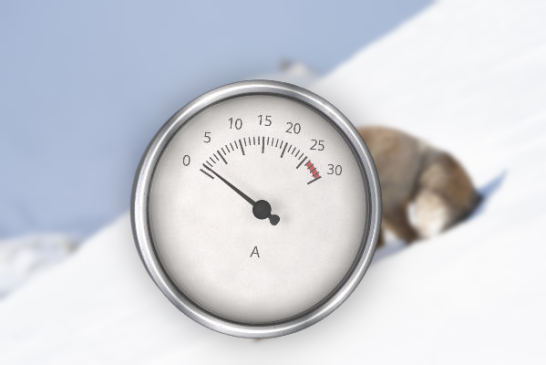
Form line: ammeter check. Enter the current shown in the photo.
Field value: 1 A
